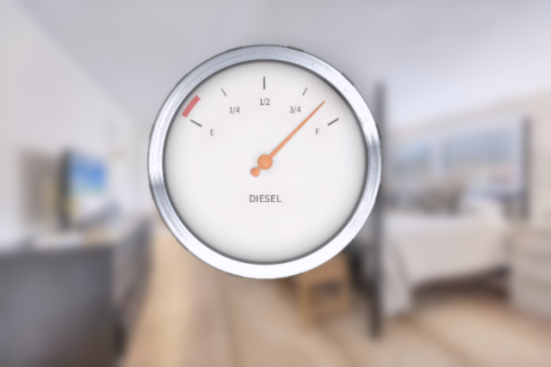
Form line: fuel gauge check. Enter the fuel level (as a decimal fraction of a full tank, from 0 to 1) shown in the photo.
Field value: 0.875
